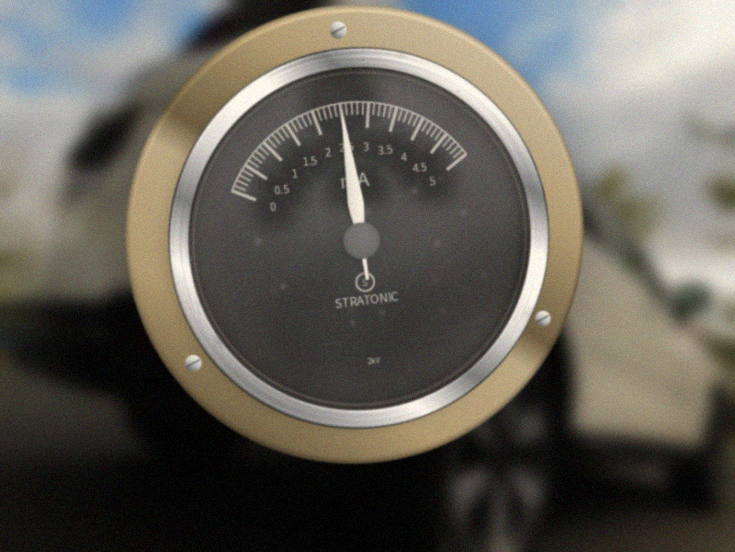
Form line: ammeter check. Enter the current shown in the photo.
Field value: 2.5 mA
